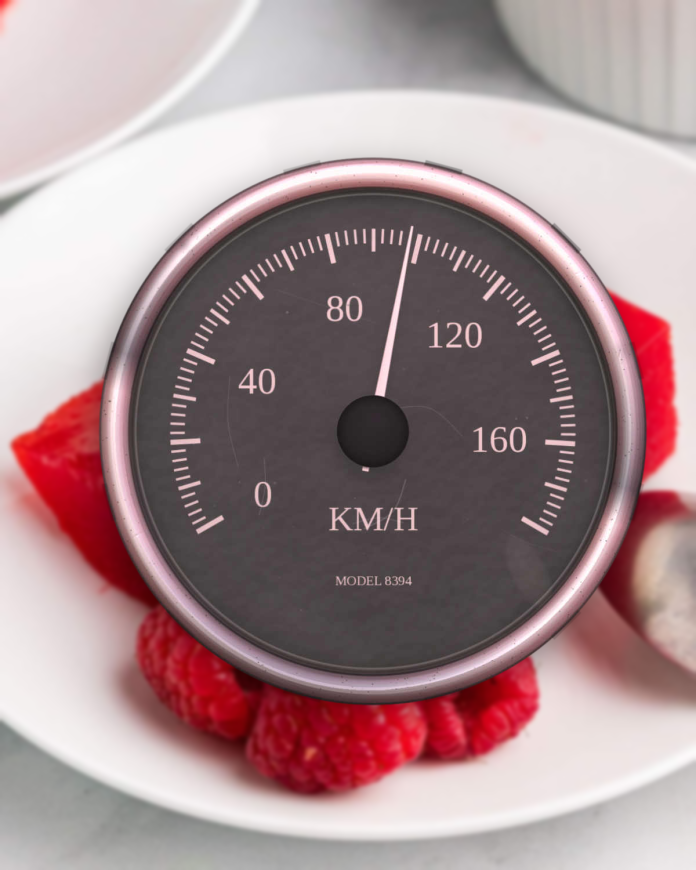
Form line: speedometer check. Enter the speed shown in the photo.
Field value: 98 km/h
